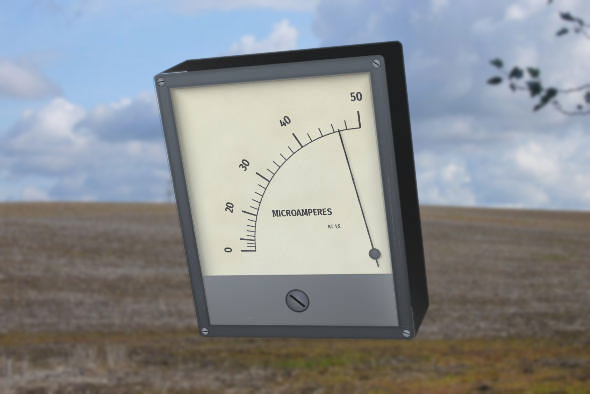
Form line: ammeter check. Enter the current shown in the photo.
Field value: 47 µA
